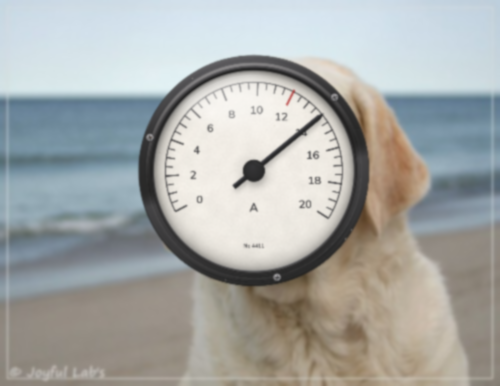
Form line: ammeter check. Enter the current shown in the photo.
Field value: 14 A
